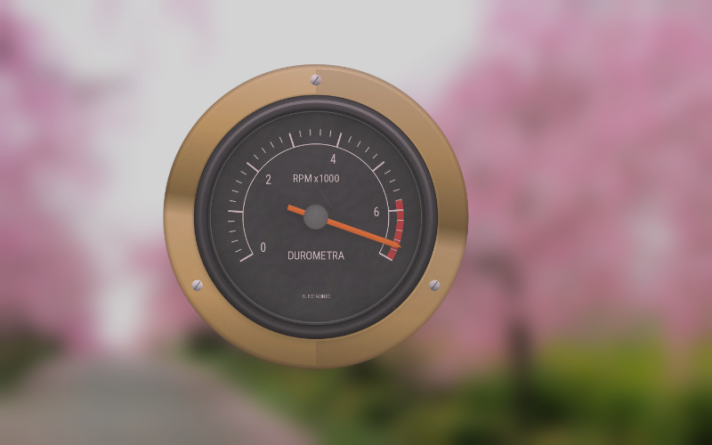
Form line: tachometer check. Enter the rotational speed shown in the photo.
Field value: 6700 rpm
